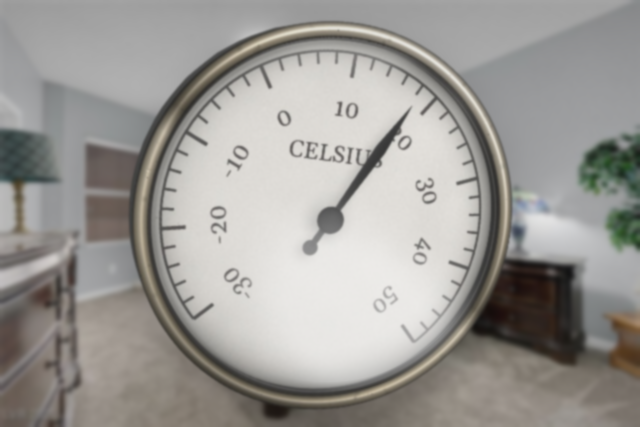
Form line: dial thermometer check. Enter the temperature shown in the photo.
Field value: 18 °C
